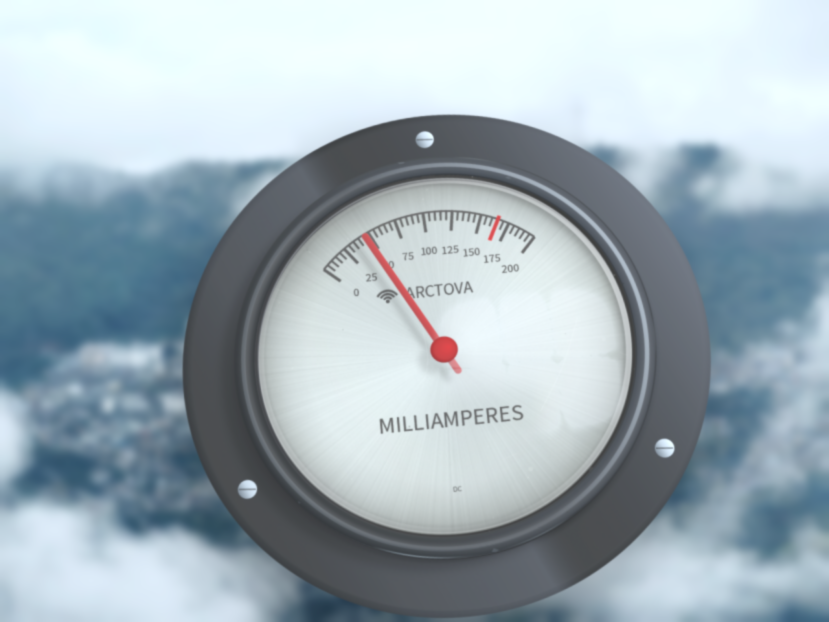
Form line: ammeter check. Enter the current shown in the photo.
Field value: 45 mA
